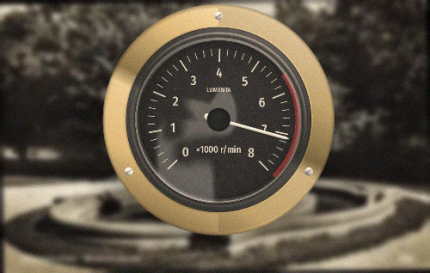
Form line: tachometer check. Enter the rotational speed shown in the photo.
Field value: 7100 rpm
